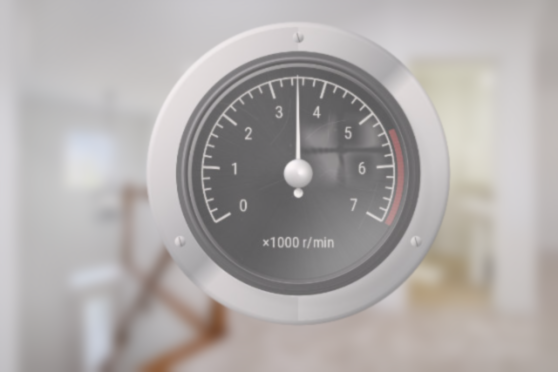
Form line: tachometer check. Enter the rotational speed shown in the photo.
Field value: 3500 rpm
